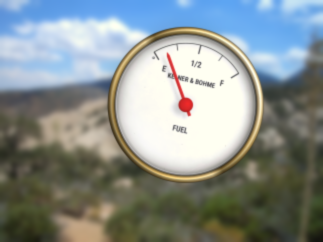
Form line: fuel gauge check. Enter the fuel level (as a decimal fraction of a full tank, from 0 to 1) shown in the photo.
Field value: 0.125
